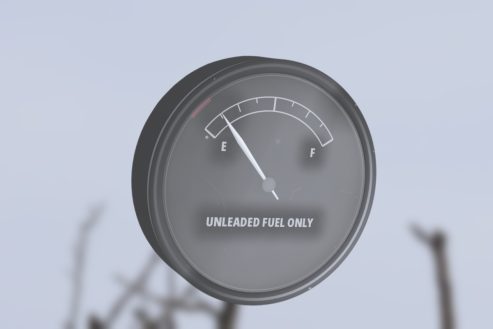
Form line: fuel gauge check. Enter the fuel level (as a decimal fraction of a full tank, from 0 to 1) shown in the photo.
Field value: 0.125
